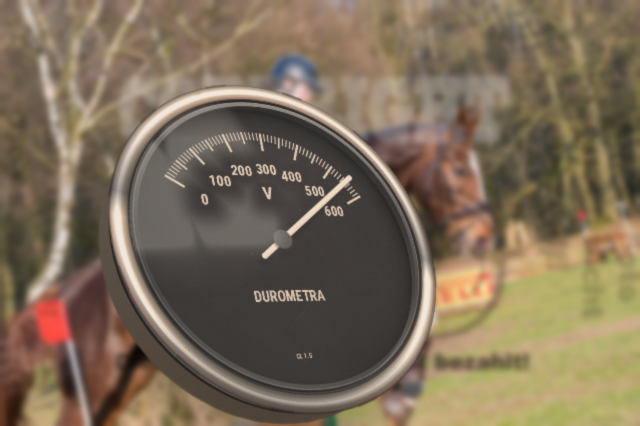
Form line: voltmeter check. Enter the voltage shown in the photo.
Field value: 550 V
